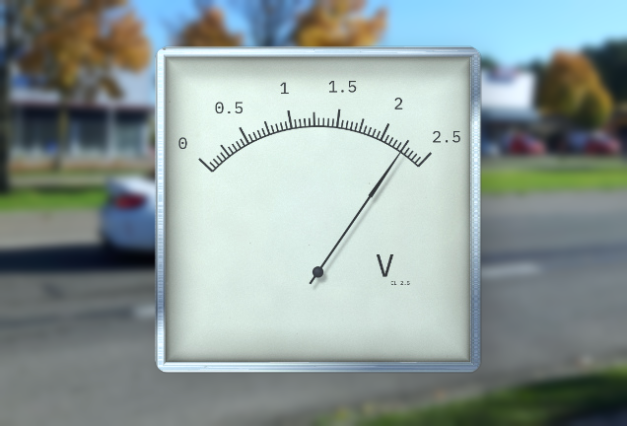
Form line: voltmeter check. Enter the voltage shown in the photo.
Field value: 2.25 V
